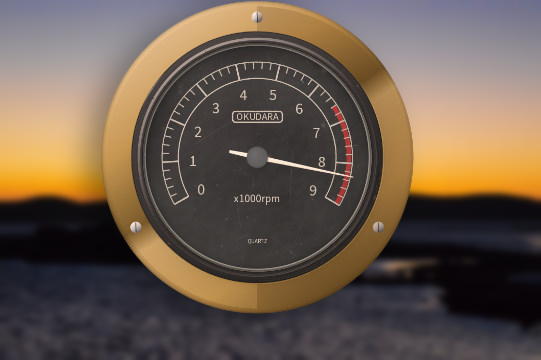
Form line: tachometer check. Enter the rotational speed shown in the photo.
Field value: 8300 rpm
